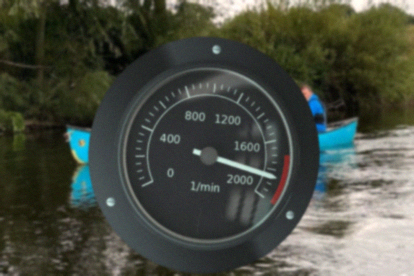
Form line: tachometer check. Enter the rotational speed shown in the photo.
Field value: 1850 rpm
